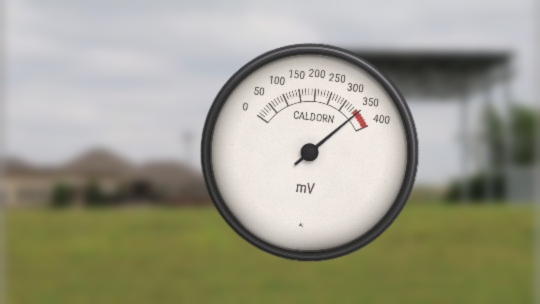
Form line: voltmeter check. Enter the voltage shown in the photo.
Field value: 350 mV
